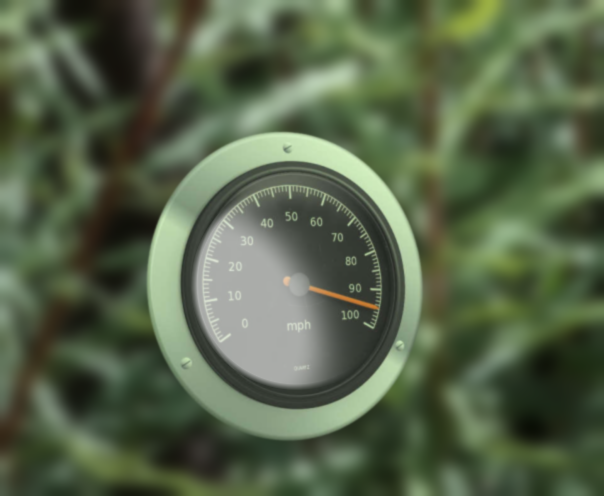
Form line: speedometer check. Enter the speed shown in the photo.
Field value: 95 mph
